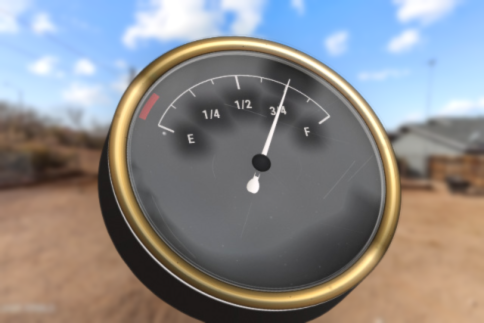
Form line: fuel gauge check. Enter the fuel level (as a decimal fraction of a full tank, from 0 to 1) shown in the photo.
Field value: 0.75
